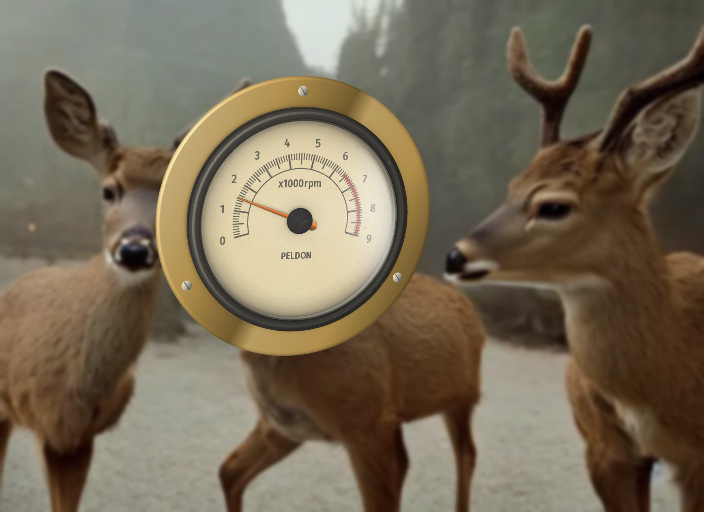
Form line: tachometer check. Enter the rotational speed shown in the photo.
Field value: 1500 rpm
